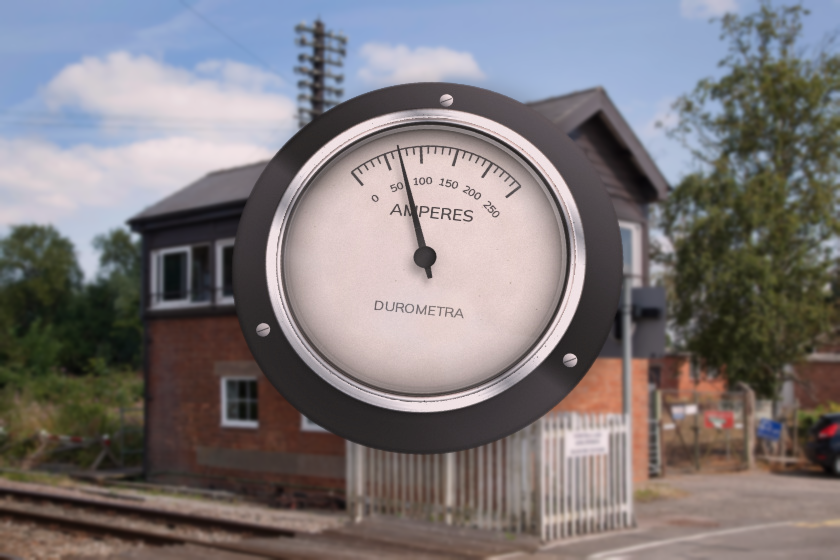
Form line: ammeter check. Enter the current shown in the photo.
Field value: 70 A
